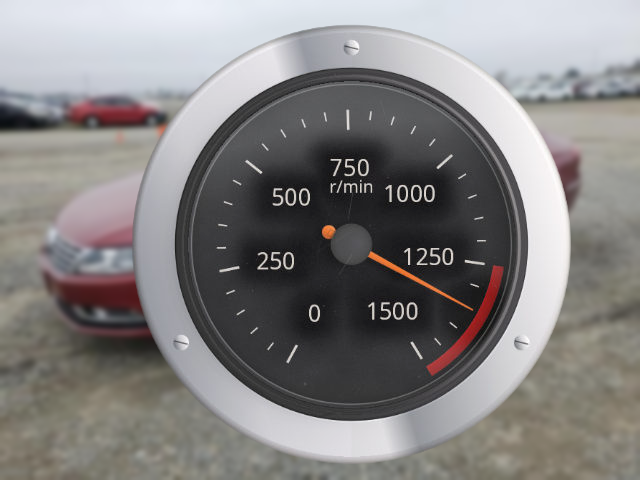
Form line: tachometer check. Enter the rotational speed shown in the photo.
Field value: 1350 rpm
